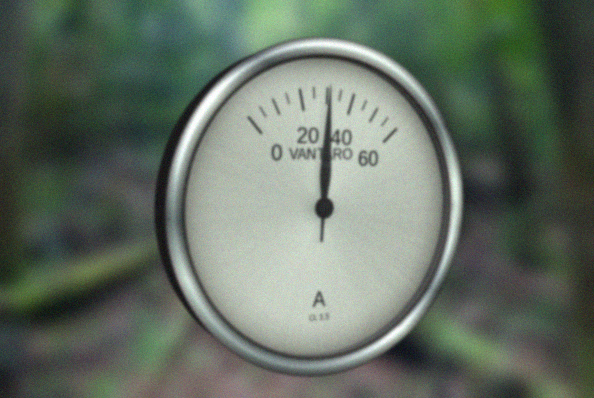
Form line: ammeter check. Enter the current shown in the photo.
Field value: 30 A
